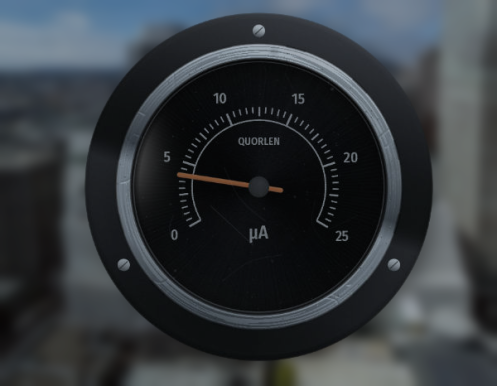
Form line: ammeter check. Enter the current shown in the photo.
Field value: 4 µA
